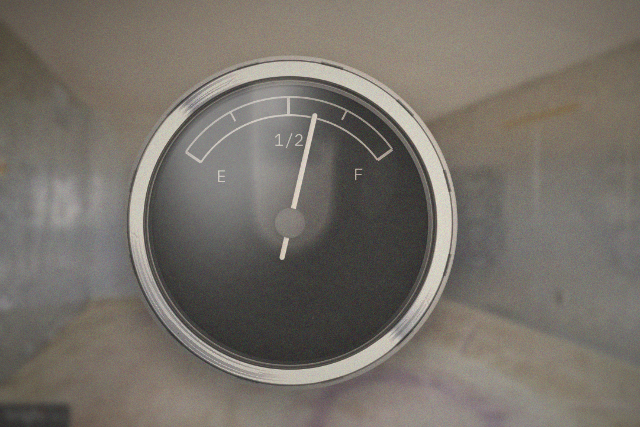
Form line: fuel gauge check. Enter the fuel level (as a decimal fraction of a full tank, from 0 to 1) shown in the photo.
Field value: 0.625
